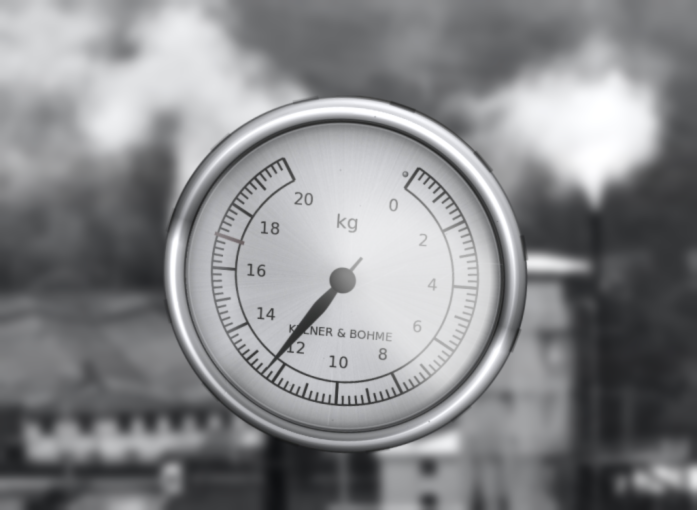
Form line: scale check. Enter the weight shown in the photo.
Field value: 12.4 kg
